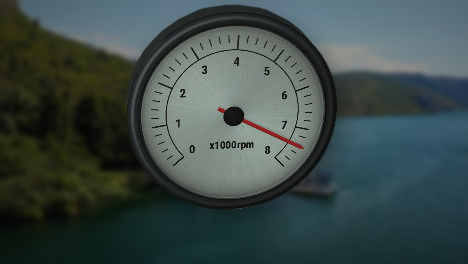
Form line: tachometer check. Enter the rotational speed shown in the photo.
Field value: 7400 rpm
